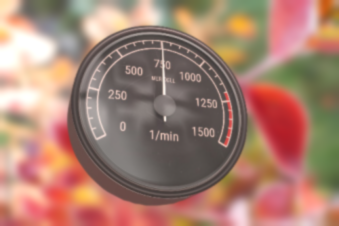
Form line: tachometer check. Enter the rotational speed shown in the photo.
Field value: 750 rpm
